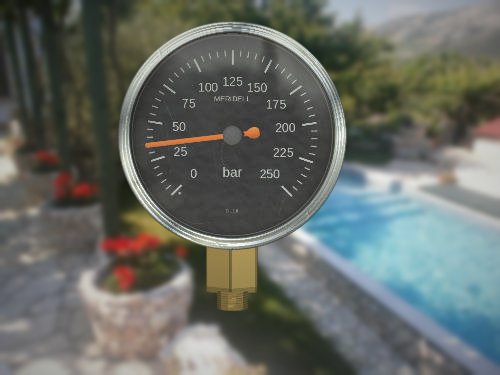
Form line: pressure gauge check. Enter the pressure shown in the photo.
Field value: 35 bar
